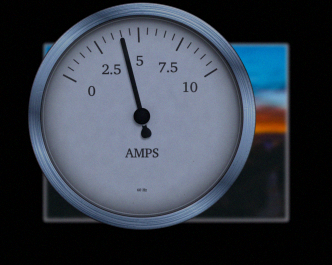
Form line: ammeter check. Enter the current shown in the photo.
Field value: 4 A
